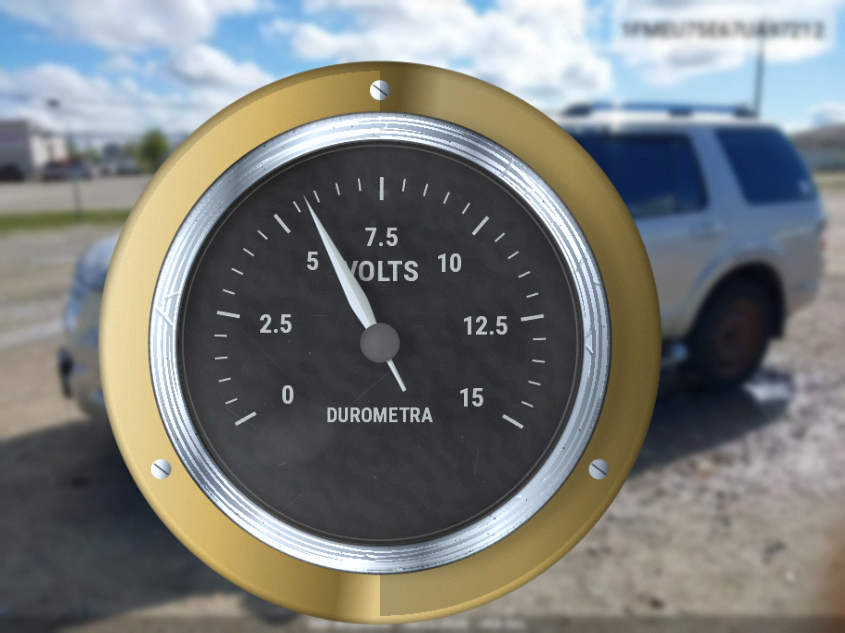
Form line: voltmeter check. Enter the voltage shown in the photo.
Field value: 5.75 V
